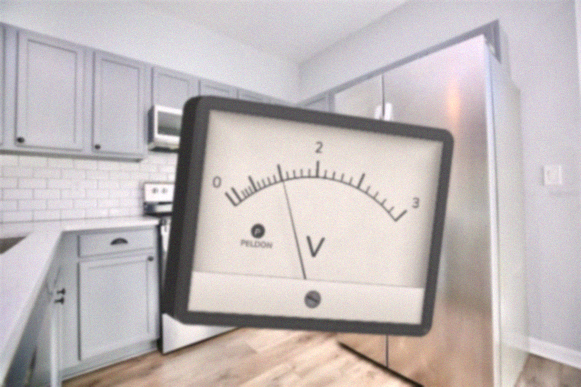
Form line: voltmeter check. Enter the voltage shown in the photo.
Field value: 1.5 V
